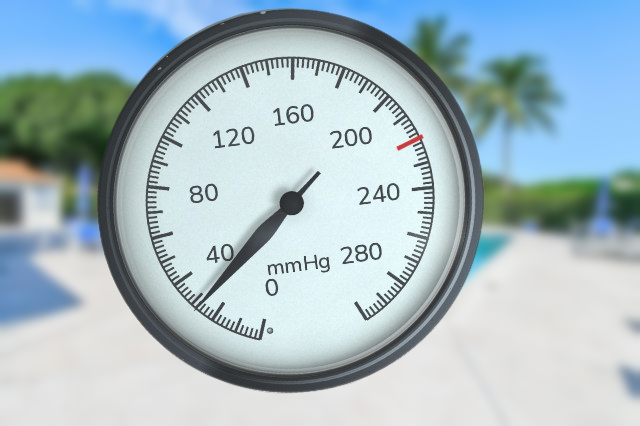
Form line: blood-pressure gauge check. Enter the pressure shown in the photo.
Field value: 28 mmHg
